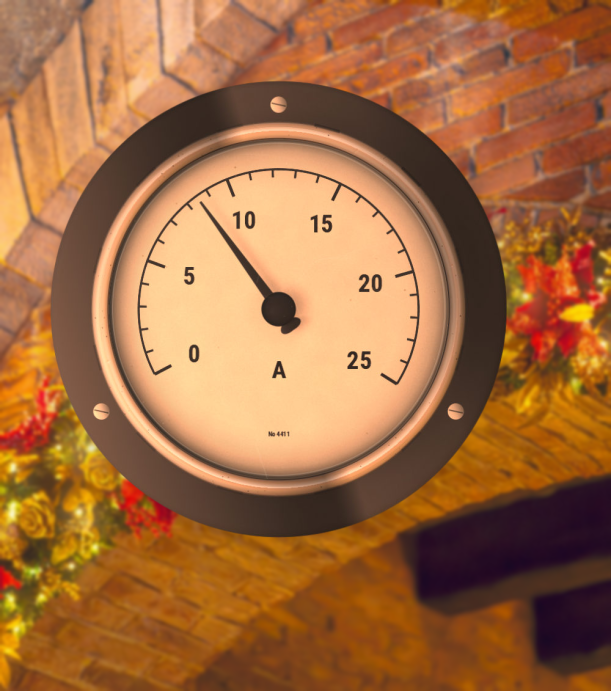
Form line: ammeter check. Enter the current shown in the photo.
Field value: 8.5 A
